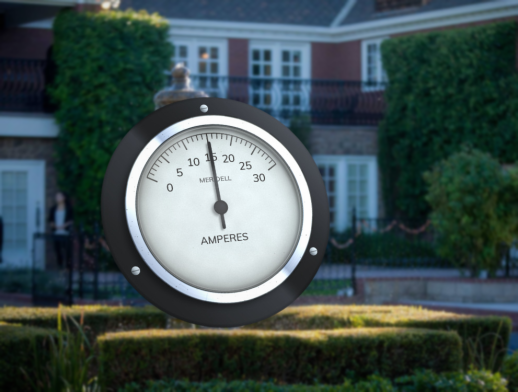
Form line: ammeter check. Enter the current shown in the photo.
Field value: 15 A
